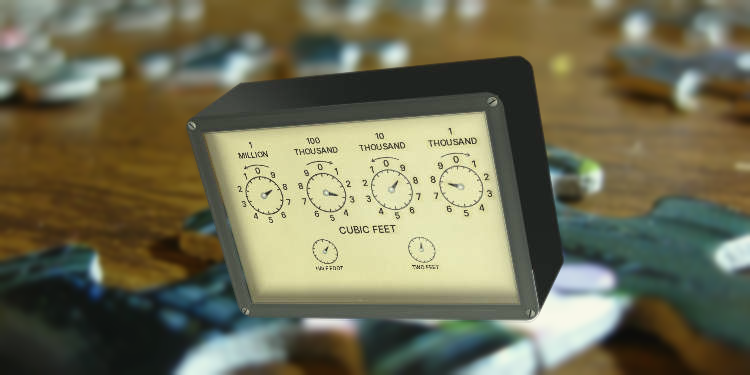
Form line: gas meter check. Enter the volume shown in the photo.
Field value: 828800 ft³
